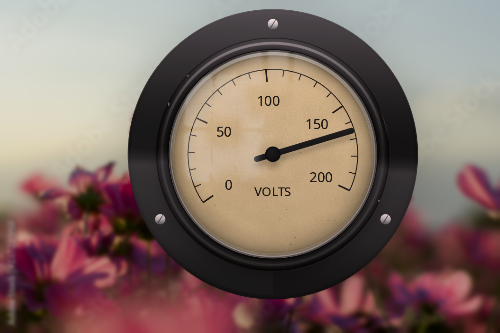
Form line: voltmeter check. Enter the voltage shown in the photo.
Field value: 165 V
